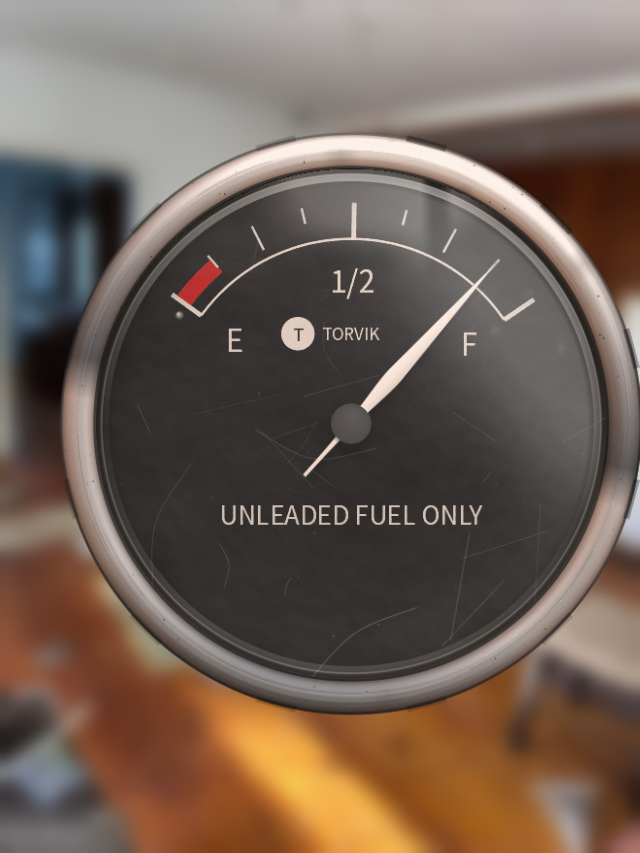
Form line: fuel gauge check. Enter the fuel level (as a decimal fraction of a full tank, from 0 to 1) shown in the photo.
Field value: 0.875
